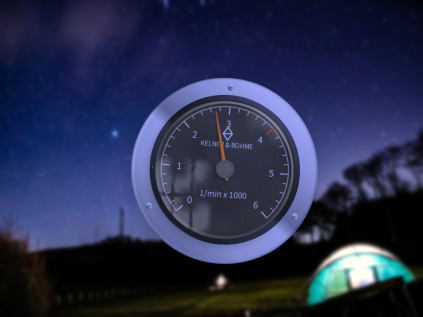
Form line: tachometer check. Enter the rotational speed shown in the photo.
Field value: 2700 rpm
